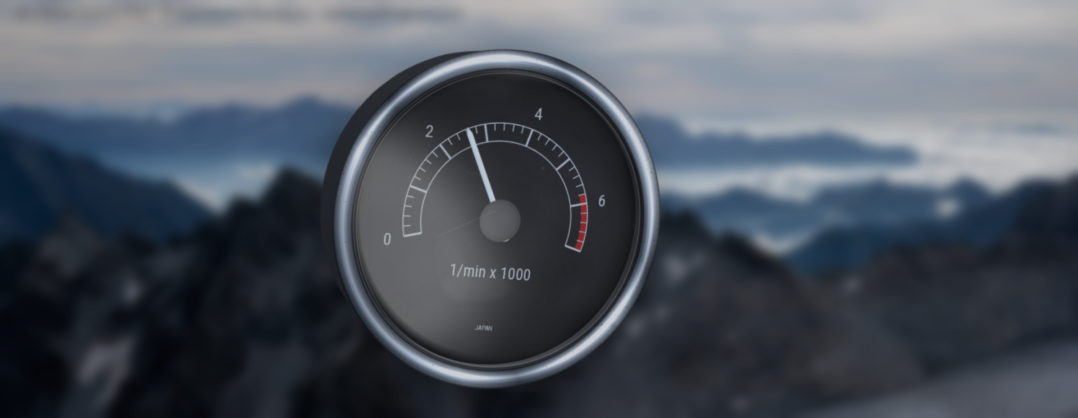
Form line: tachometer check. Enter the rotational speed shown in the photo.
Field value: 2600 rpm
